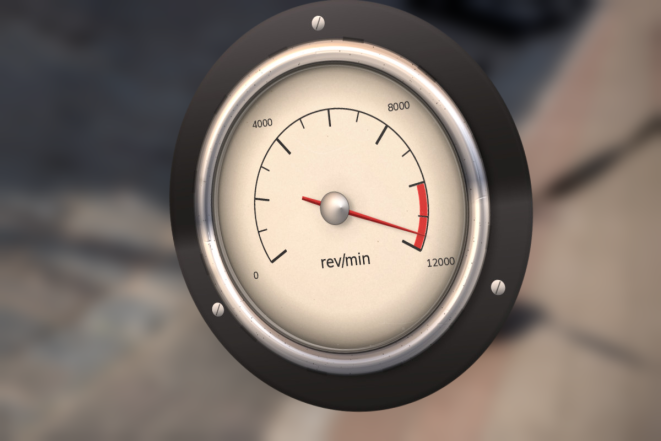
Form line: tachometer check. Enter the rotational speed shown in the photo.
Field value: 11500 rpm
